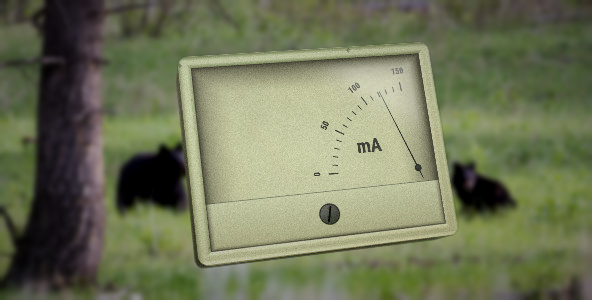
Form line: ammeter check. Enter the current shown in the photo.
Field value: 120 mA
